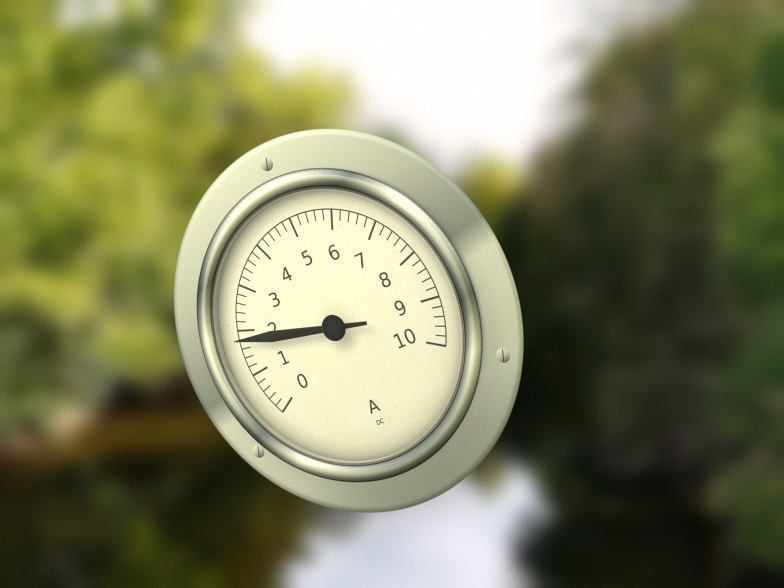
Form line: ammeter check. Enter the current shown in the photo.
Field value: 1.8 A
